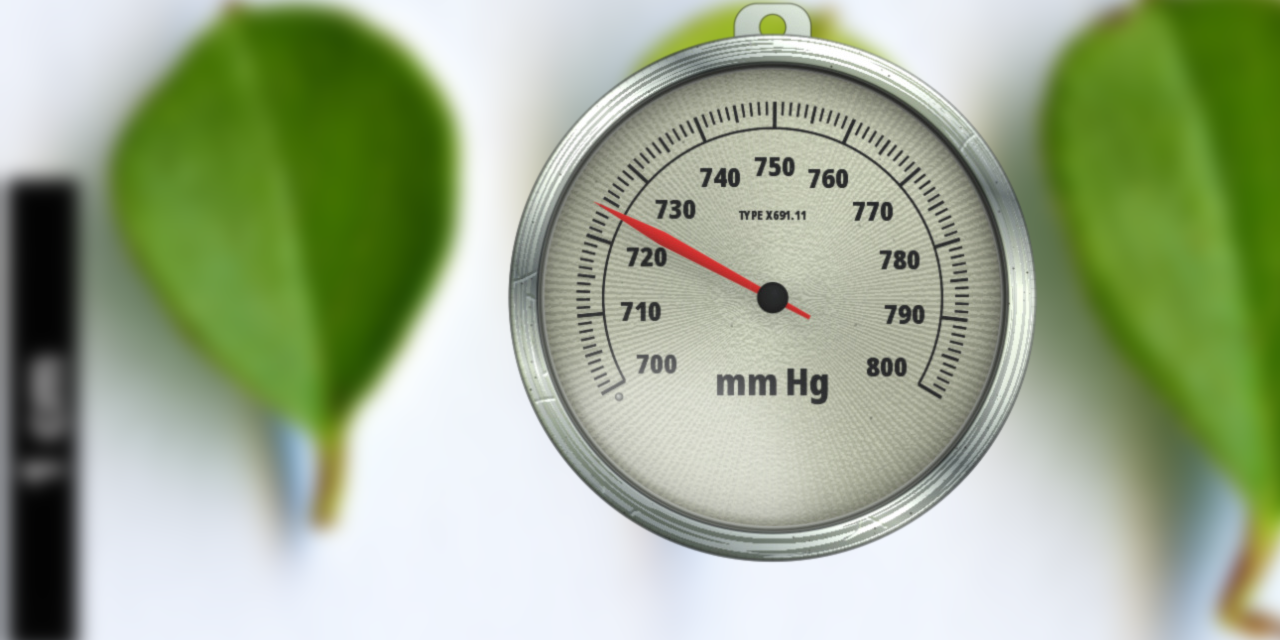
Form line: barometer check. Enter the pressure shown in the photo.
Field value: 724 mmHg
